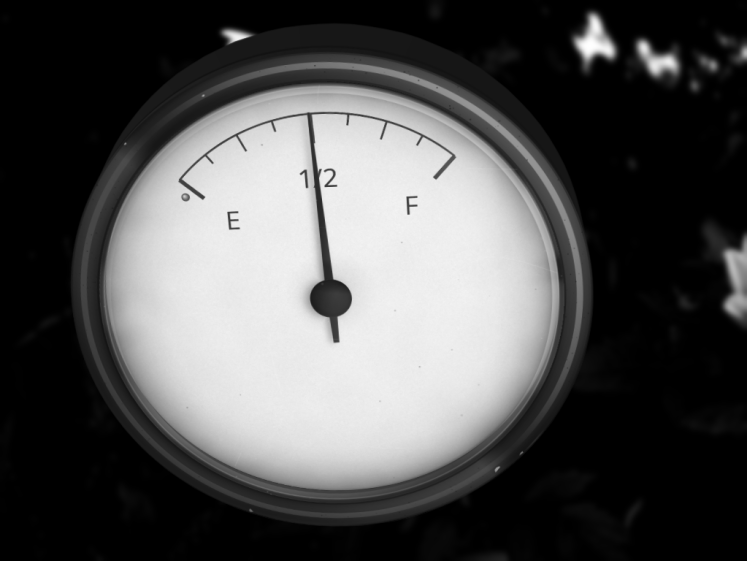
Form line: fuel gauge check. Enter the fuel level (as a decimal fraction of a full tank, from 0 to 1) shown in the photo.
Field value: 0.5
